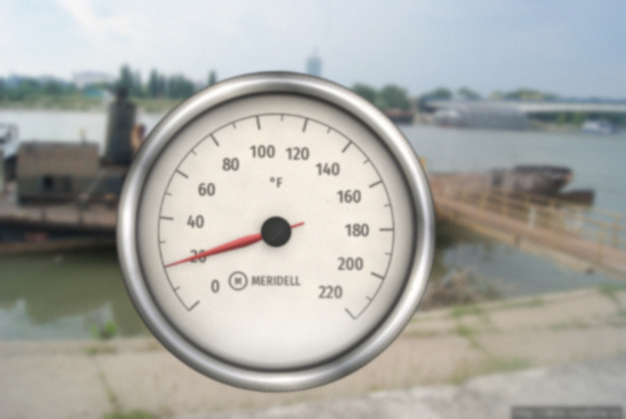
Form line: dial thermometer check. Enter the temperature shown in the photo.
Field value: 20 °F
